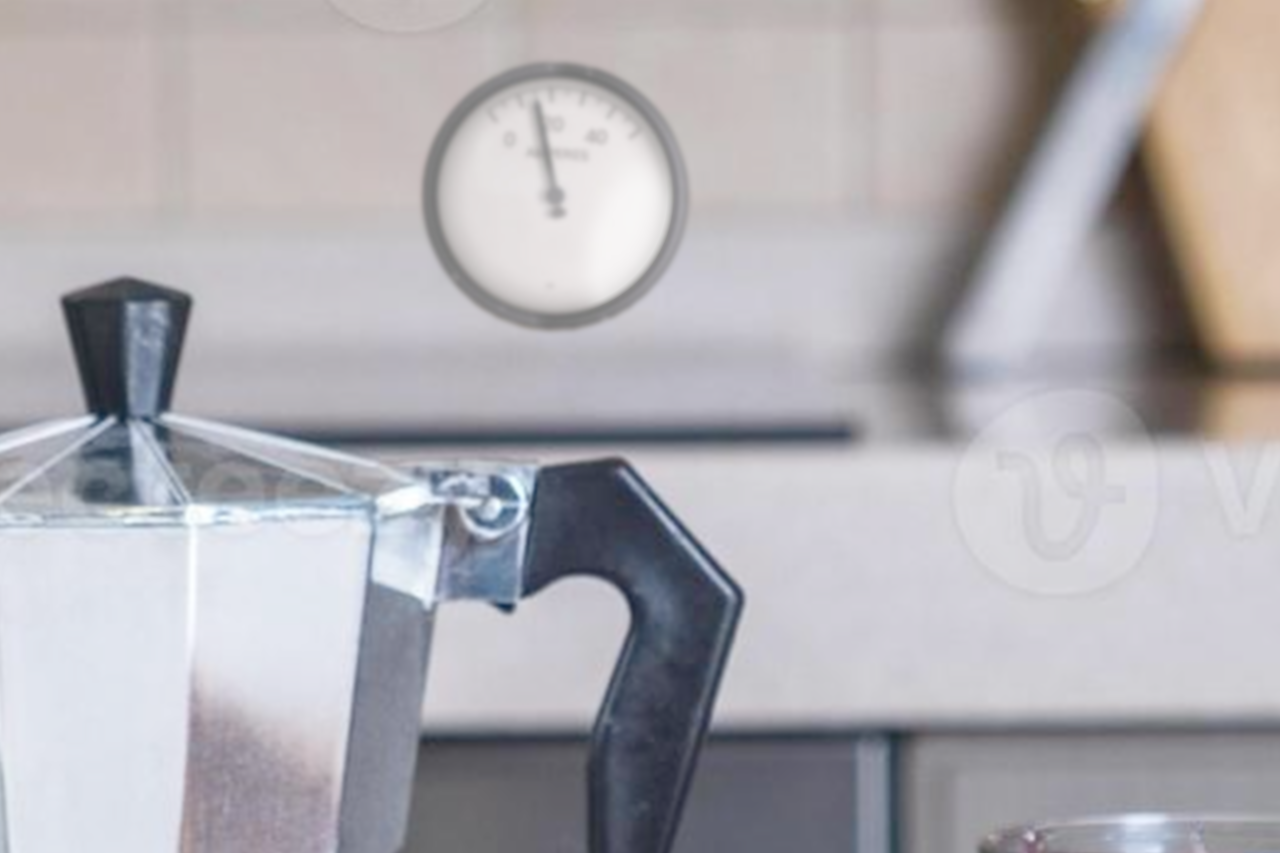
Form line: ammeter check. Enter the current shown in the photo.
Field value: 15 A
